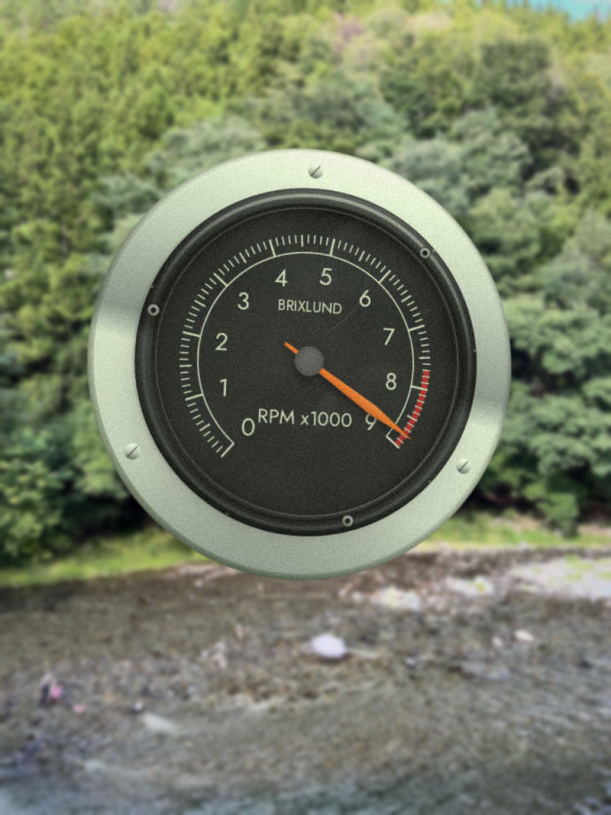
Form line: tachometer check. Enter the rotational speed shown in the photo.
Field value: 8800 rpm
